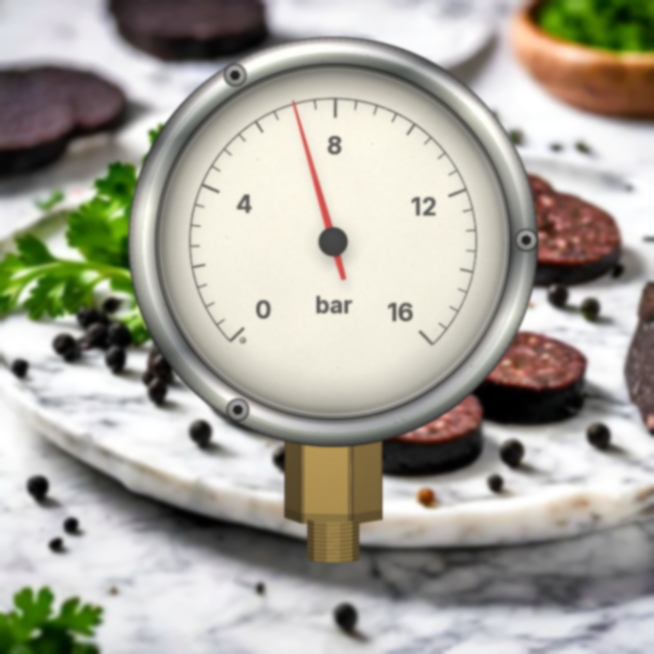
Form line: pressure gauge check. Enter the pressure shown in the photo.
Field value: 7 bar
